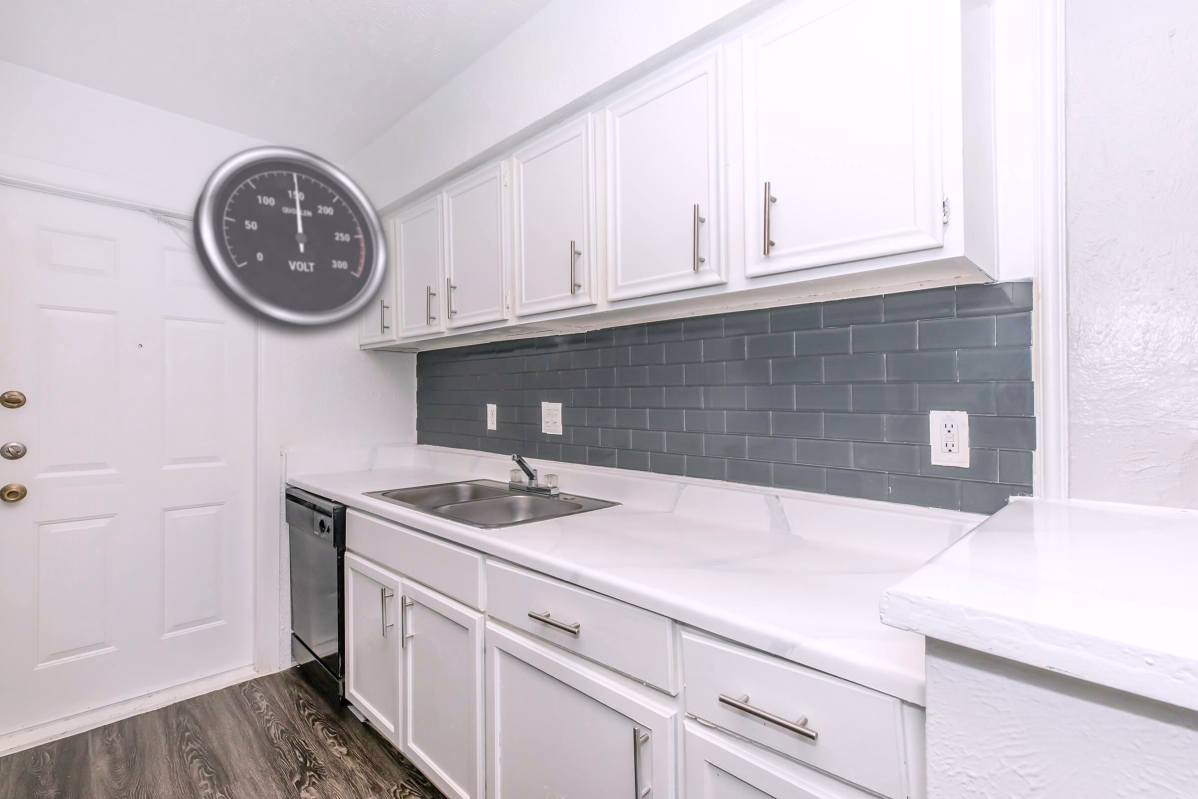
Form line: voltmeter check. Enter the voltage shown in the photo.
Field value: 150 V
